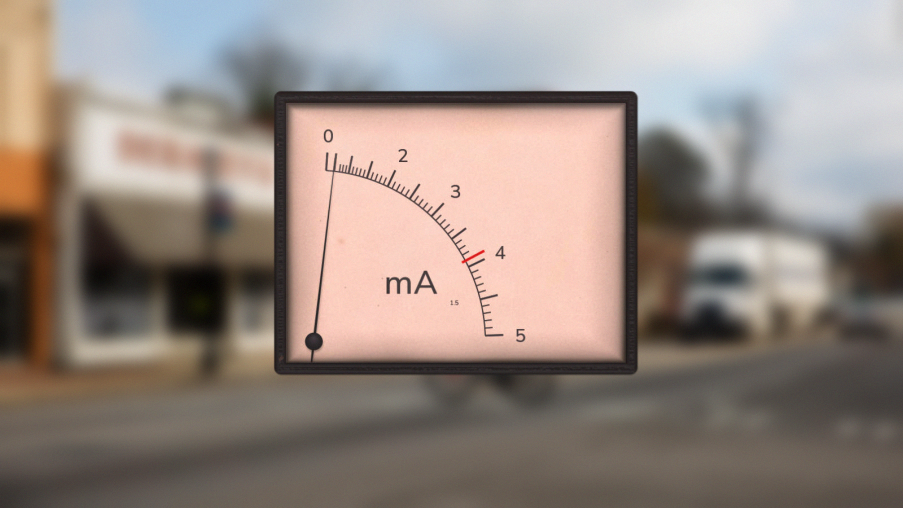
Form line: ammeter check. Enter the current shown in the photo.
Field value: 0.5 mA
